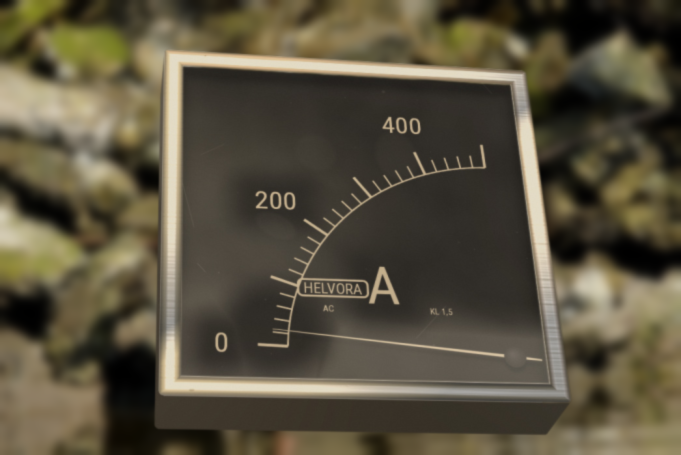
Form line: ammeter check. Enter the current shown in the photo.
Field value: 20 A
